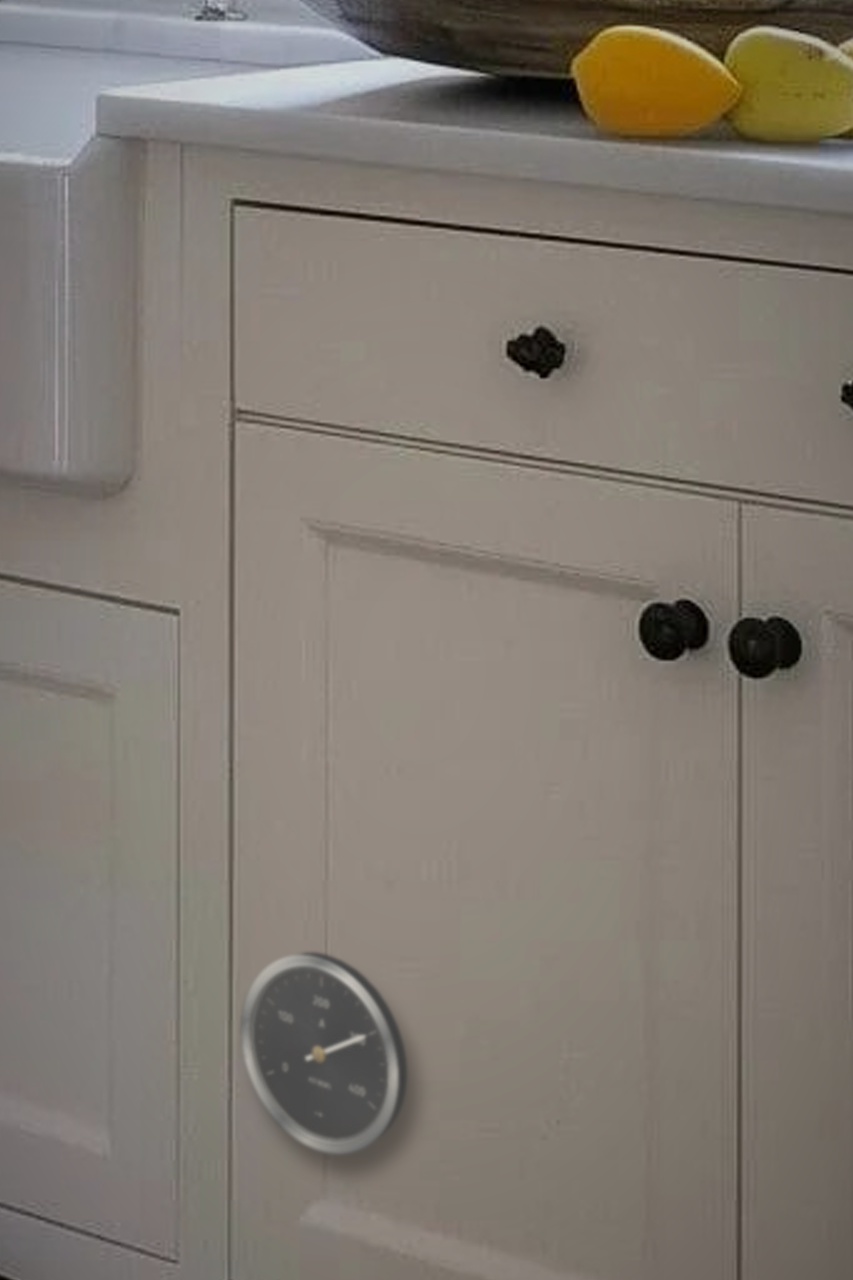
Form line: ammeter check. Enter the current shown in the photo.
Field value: 300 A
